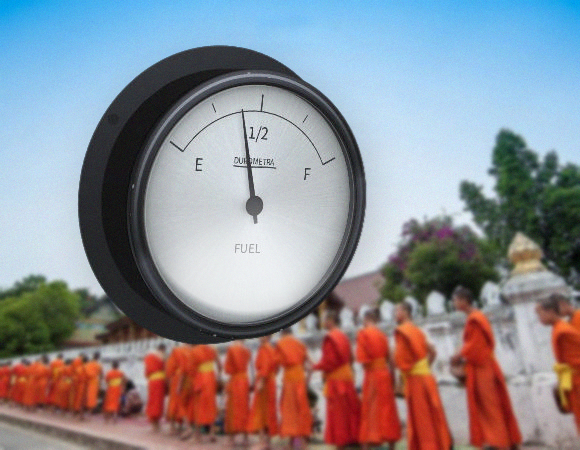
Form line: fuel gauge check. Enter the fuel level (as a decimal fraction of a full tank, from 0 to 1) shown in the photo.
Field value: 0.375
